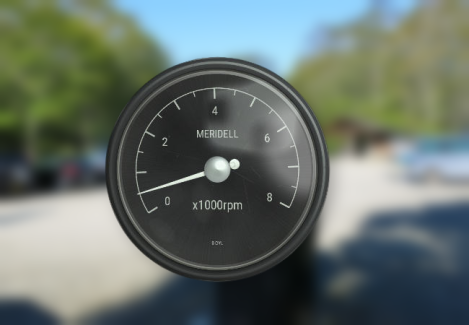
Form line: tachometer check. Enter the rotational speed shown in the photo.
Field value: 500 rpm
